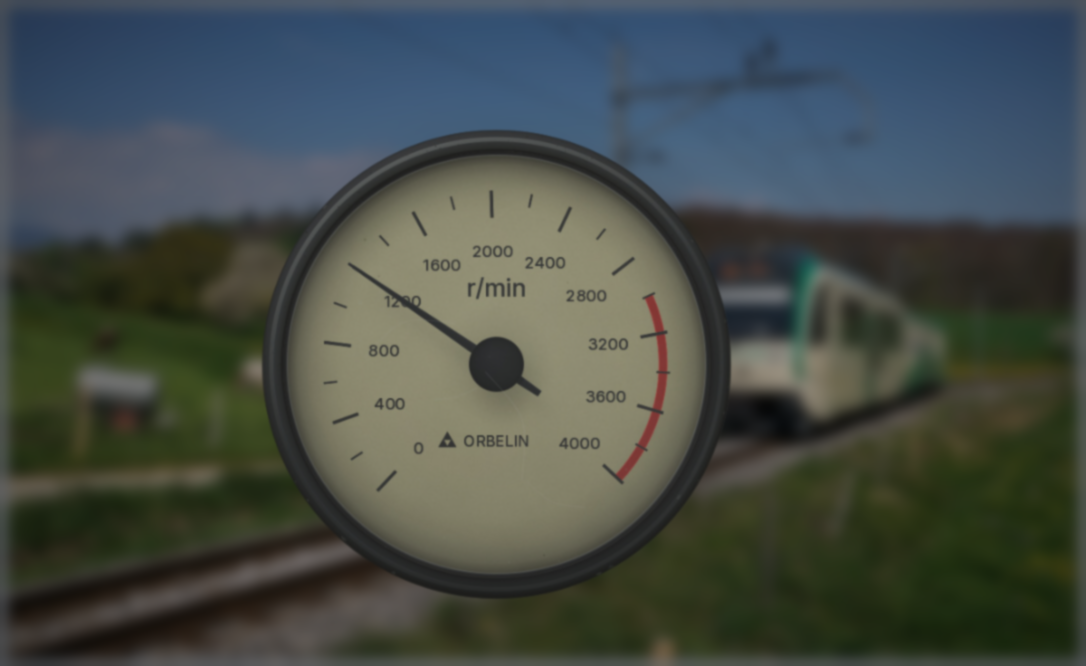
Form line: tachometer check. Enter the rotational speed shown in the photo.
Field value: 1200 rpm
